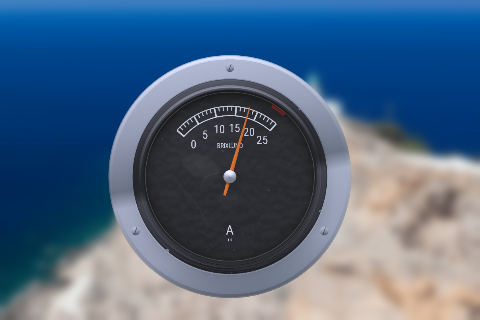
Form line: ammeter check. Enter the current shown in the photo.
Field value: 18 A
